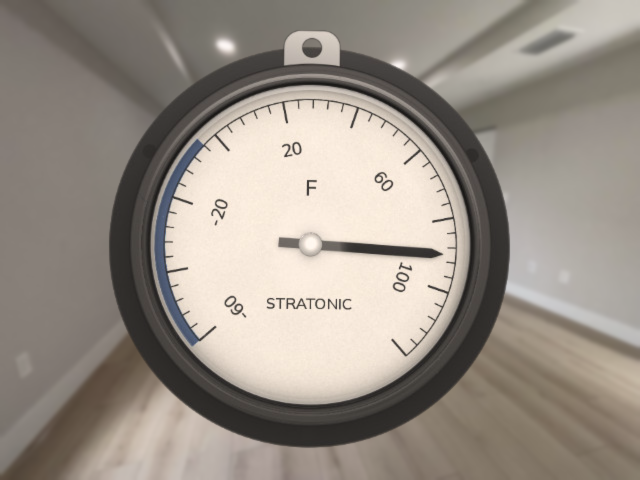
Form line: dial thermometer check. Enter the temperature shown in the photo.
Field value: 90 °F
